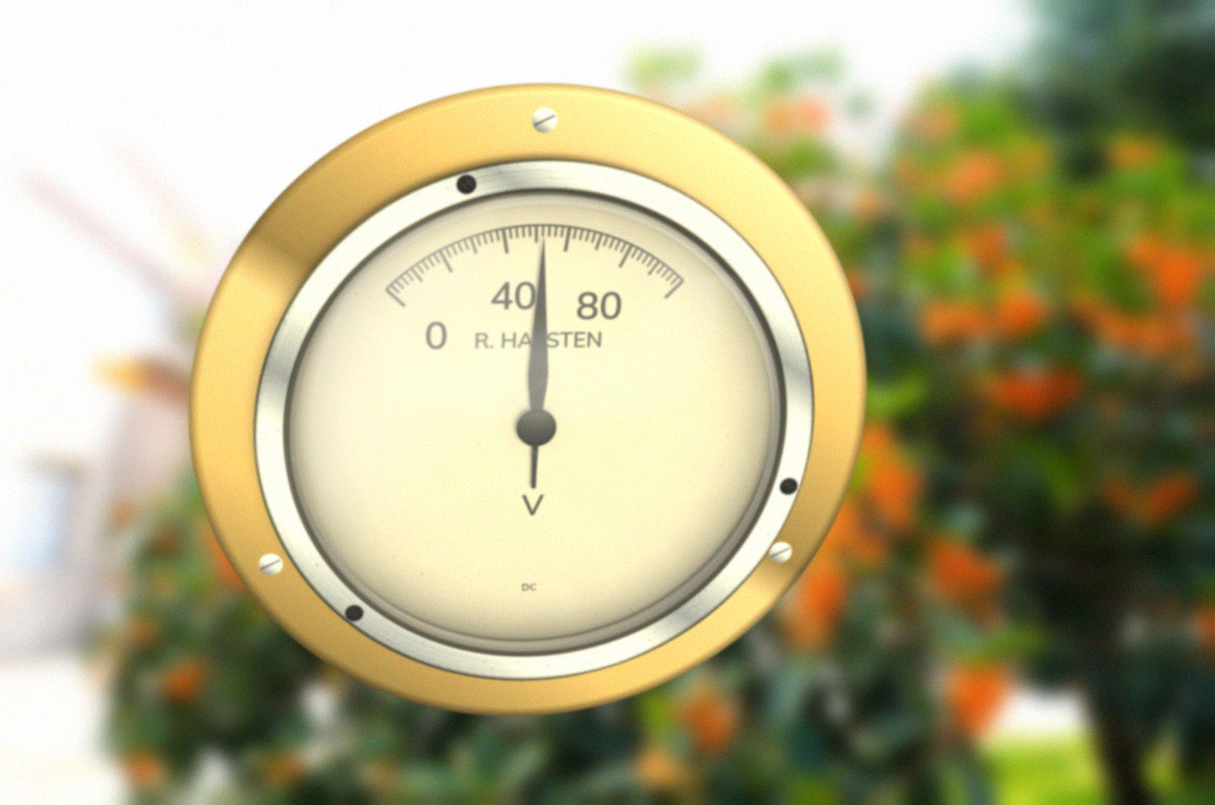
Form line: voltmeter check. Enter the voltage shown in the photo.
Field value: 52 V
